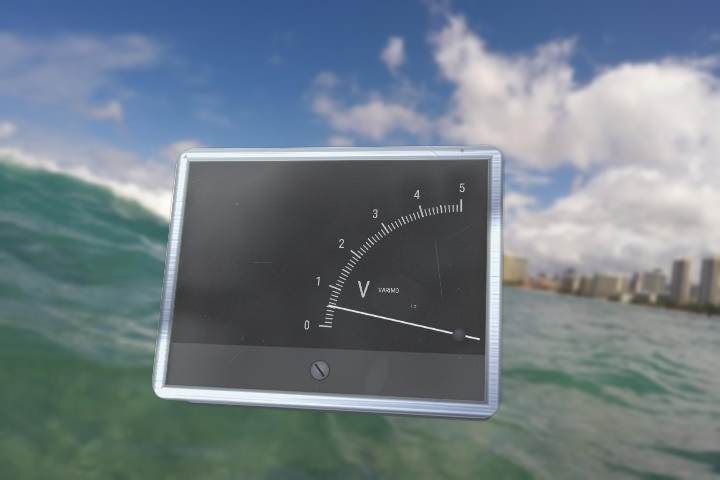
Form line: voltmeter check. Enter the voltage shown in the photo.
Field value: 0.5 V
